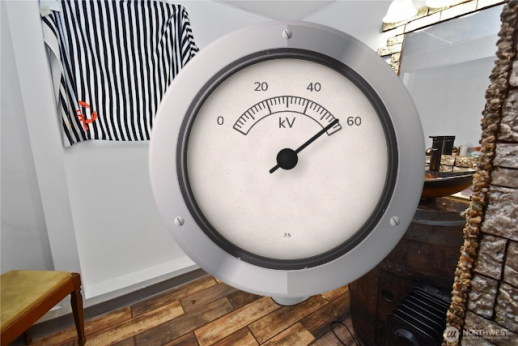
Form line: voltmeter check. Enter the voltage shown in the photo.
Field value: 56 kV
